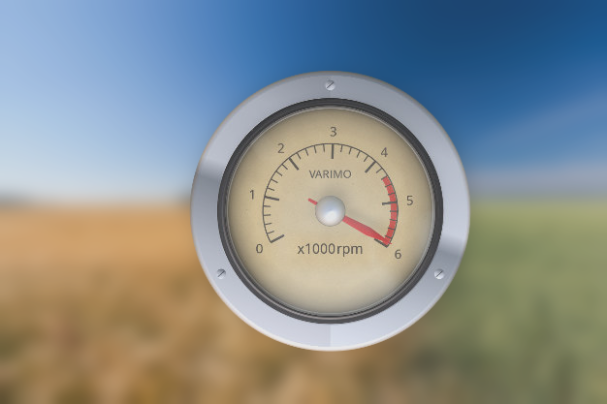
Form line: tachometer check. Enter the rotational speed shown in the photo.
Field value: 5900 rpm
